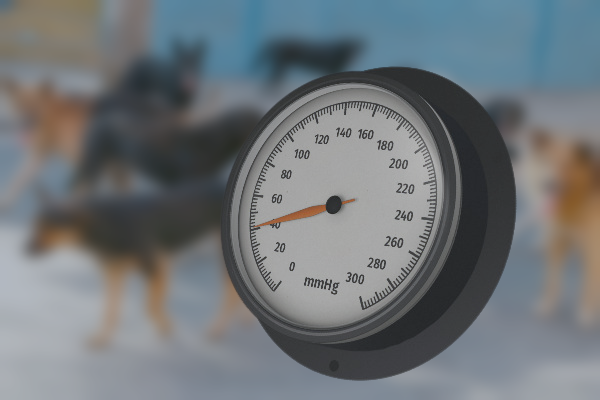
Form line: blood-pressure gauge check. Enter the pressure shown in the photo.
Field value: 40 mmHg
